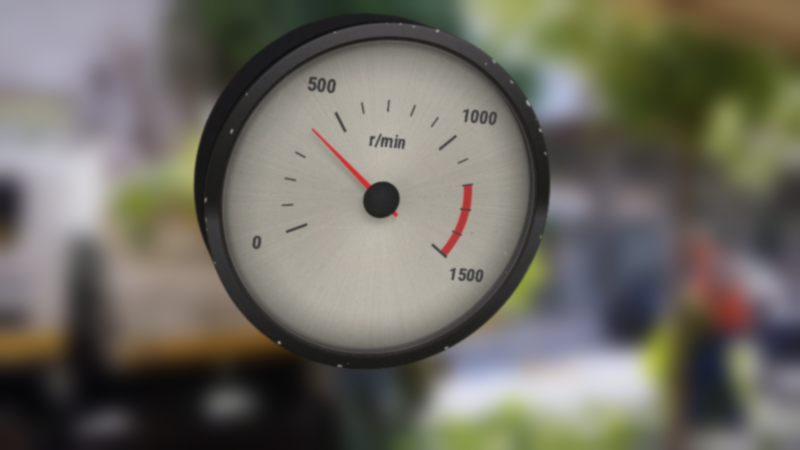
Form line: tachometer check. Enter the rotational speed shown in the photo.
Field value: 400 rpm
